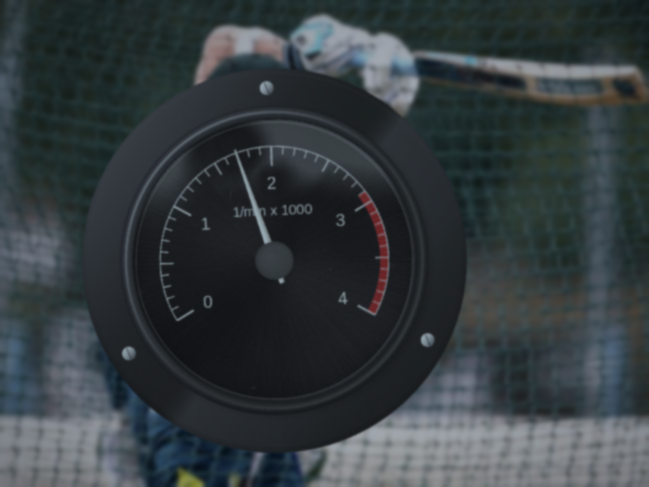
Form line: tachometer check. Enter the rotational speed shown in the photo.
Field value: 1700 rpm
